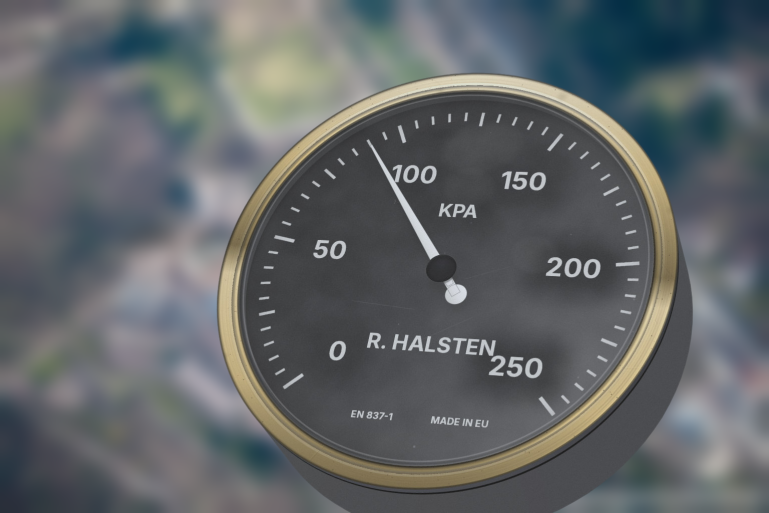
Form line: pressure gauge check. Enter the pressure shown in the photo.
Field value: 90 kPa
